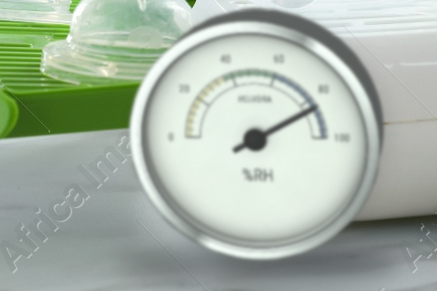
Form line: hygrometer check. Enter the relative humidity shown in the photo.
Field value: 84 %
